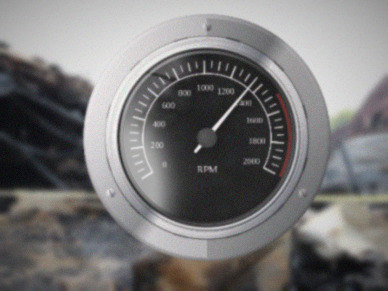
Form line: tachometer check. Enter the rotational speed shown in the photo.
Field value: 1350 rpm
